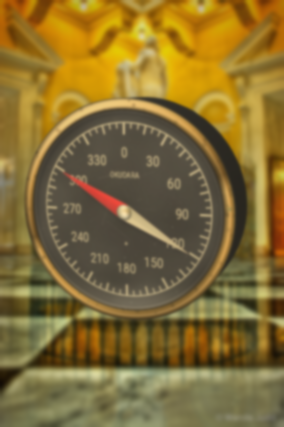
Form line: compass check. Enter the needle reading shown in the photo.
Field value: 300 °
